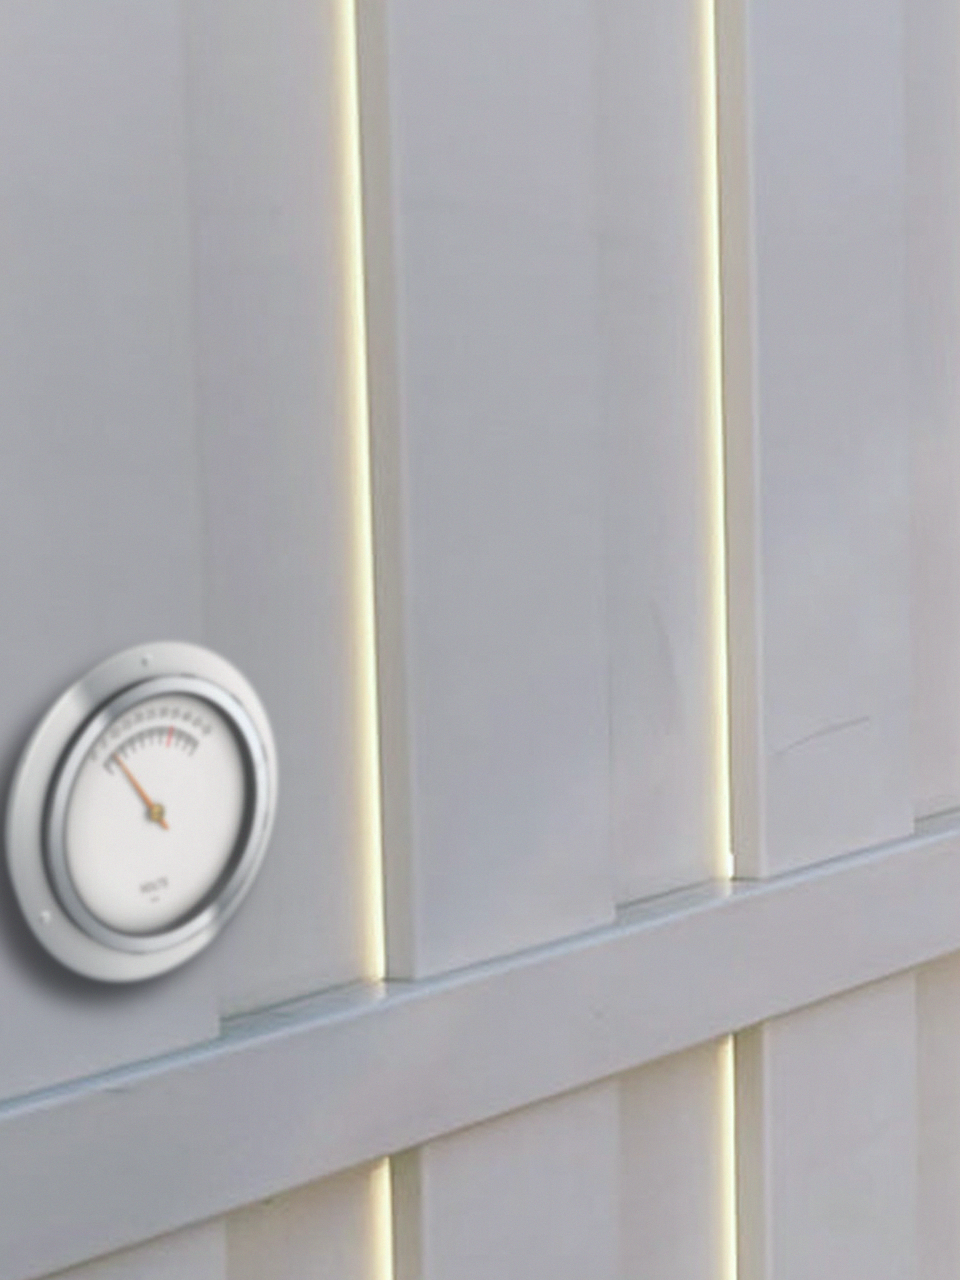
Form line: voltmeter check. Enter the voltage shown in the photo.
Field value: 5 V
